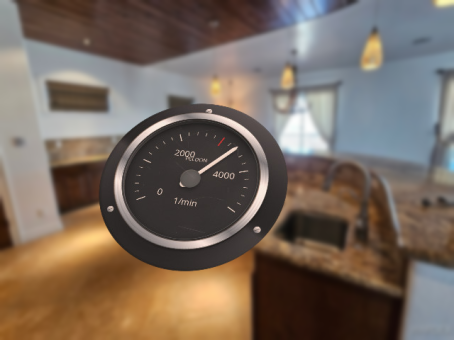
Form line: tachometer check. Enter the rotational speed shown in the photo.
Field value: 3400 rpm
